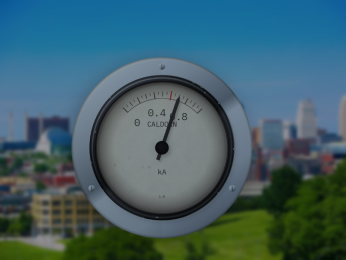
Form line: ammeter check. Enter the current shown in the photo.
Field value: 0.7 kA
